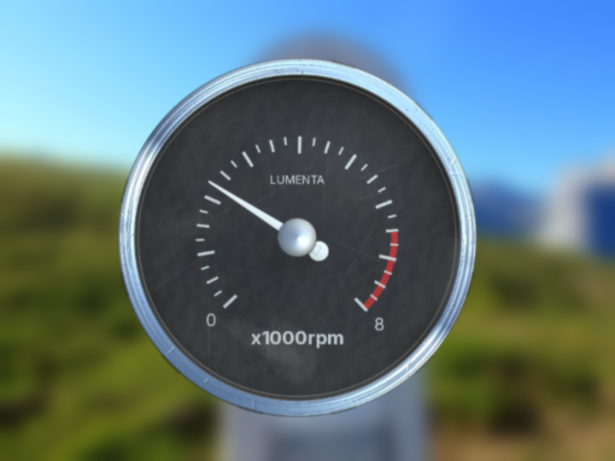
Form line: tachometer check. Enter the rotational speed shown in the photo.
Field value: 2250 rpm
